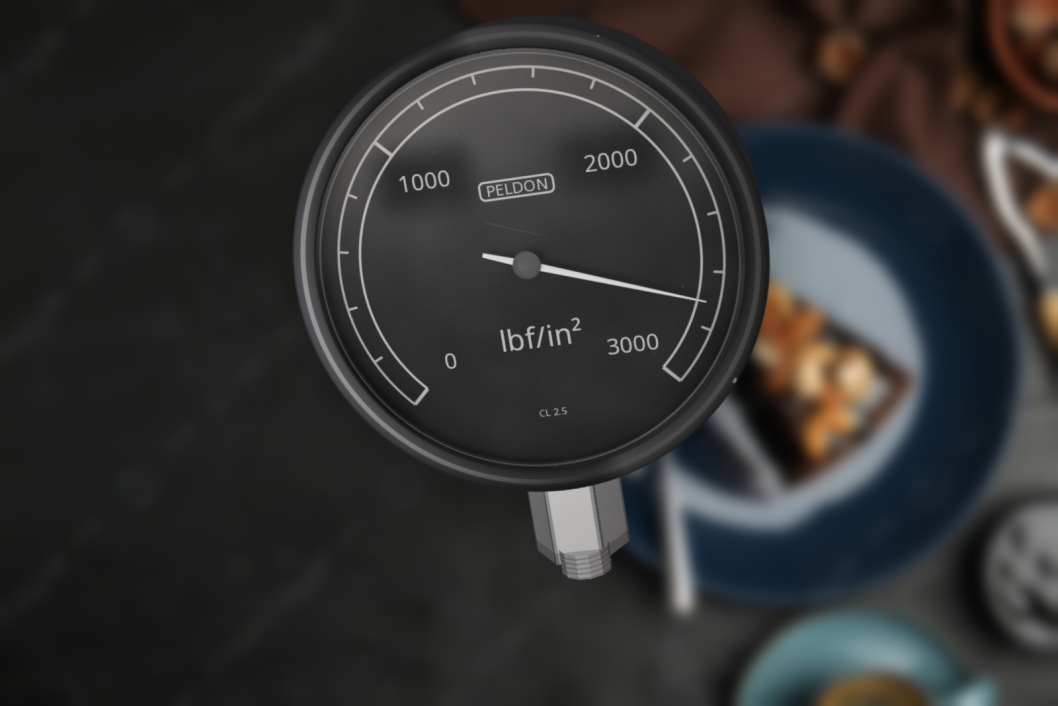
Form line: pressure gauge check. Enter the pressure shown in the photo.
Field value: 2700 psi
